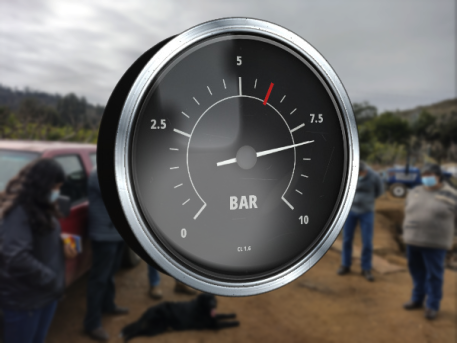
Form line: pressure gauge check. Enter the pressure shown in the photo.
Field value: 8 bar
